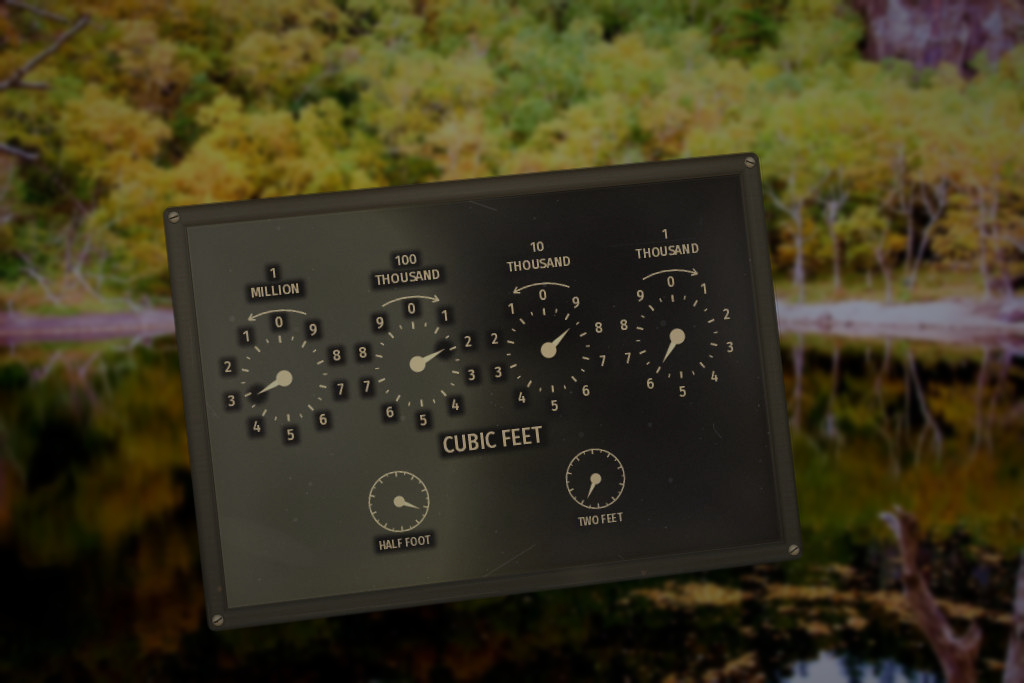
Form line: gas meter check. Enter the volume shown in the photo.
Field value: 318600 ft³
